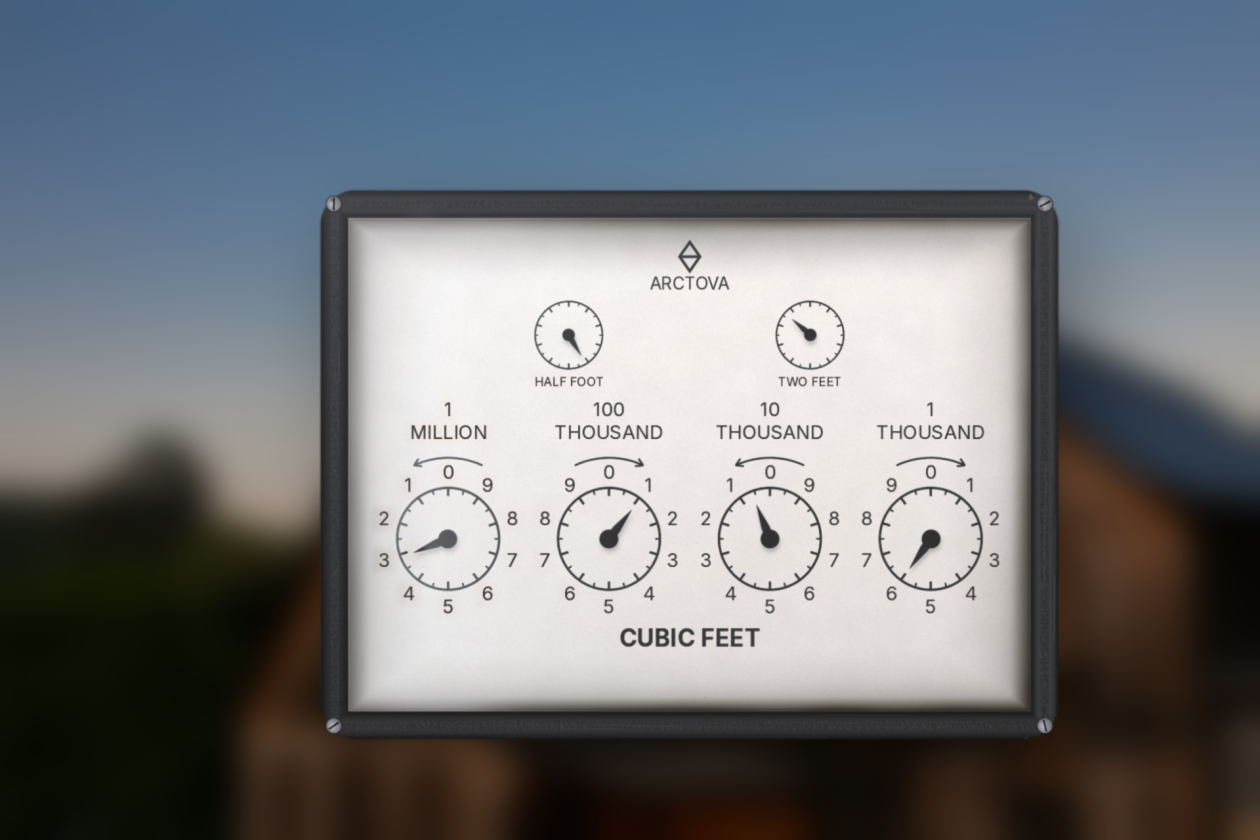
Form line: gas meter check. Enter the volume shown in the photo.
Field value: 310600 ft³
